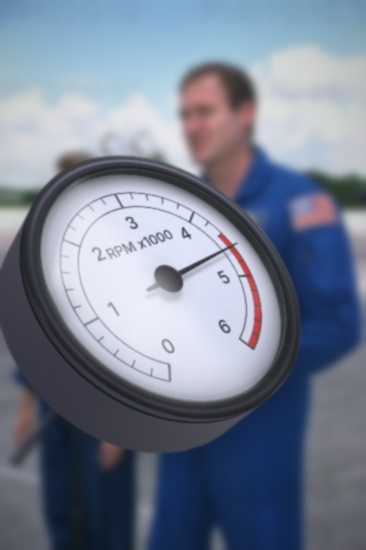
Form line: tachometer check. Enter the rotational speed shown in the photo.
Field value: 4600 rpm
